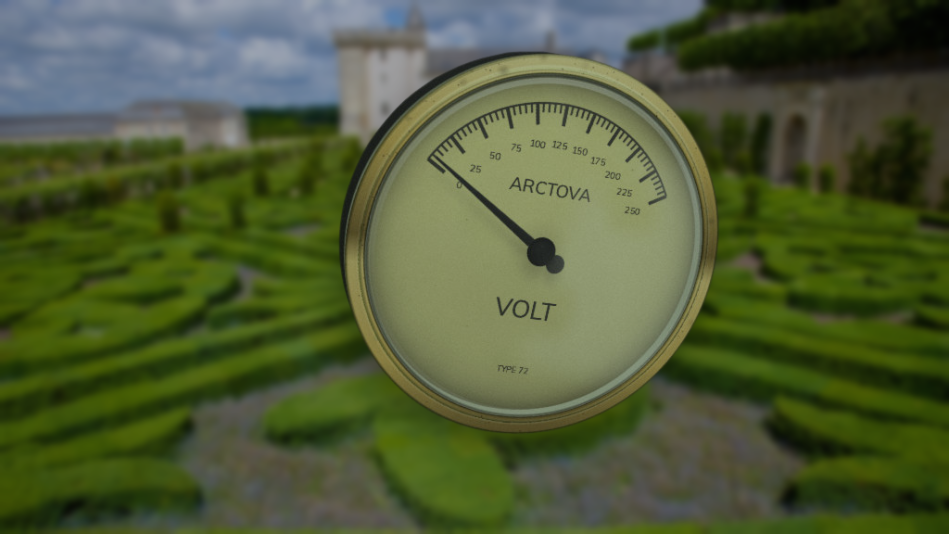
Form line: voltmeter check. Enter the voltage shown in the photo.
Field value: 5 V
